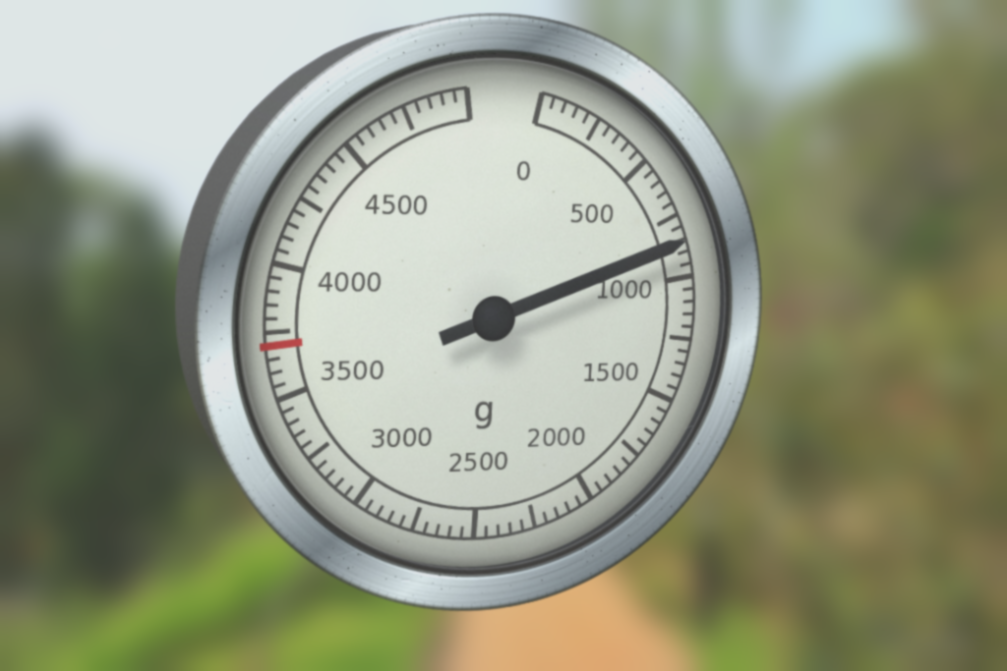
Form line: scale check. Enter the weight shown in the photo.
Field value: 850 g
